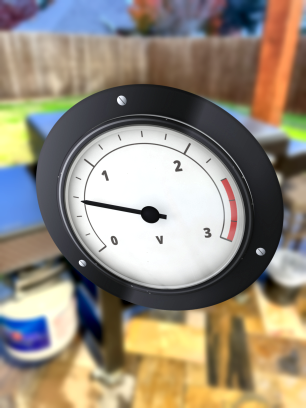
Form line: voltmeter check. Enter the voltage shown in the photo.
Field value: 0.6 V
